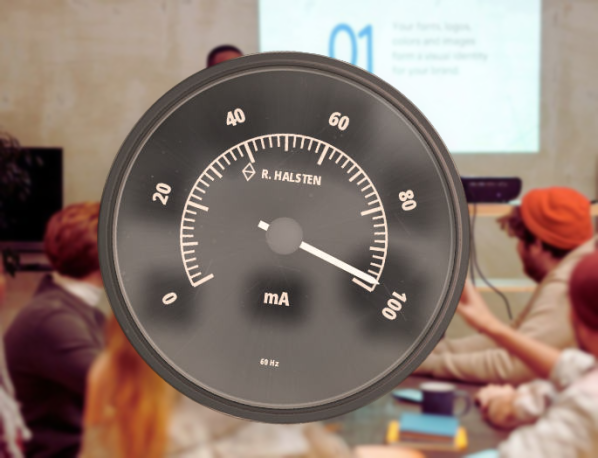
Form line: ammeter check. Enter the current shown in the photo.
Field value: 98 mA
